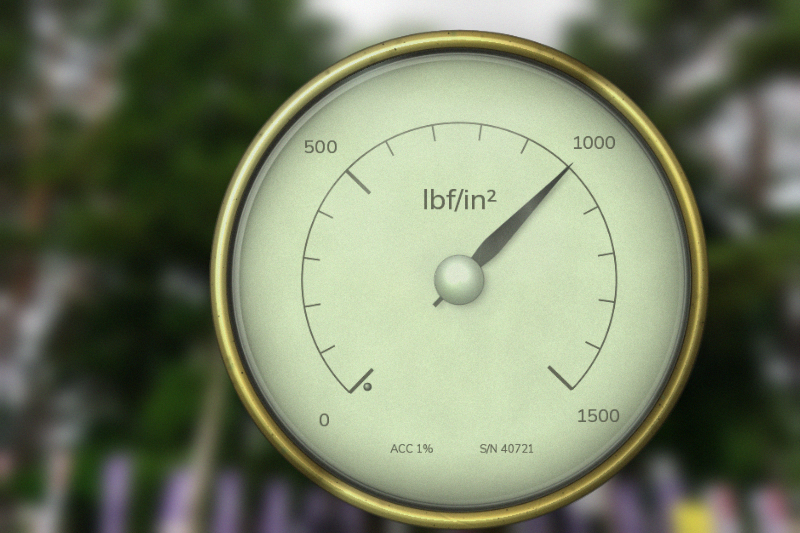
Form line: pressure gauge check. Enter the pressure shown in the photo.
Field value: 1000 psi
